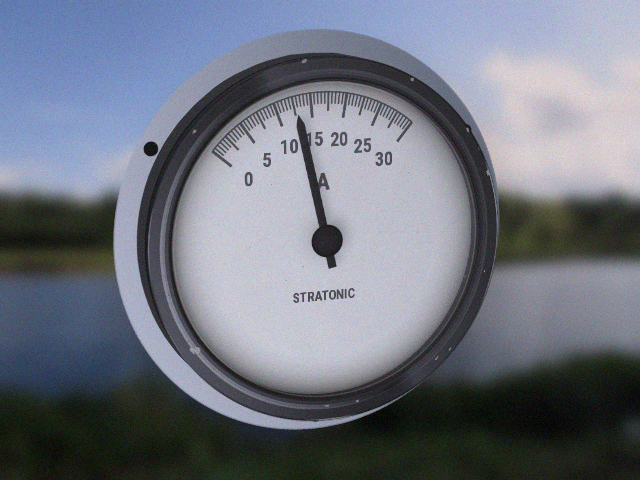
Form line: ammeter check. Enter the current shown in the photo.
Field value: 12.5 A
